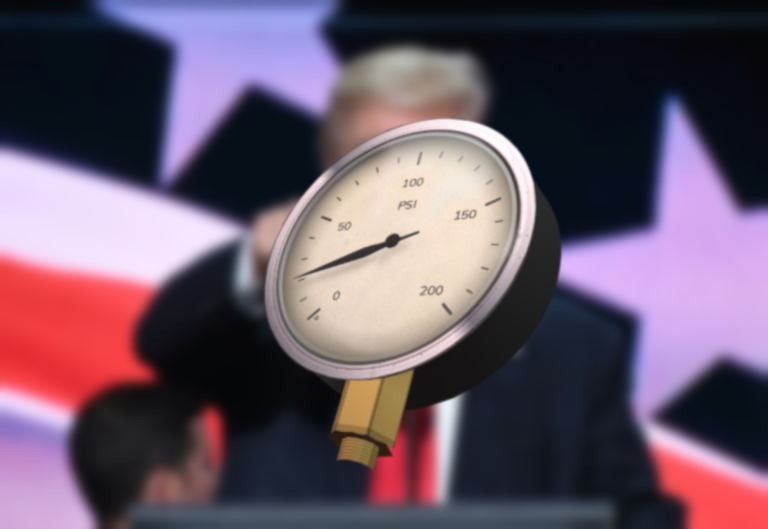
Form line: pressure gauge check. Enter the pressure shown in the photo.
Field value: 20 psi
